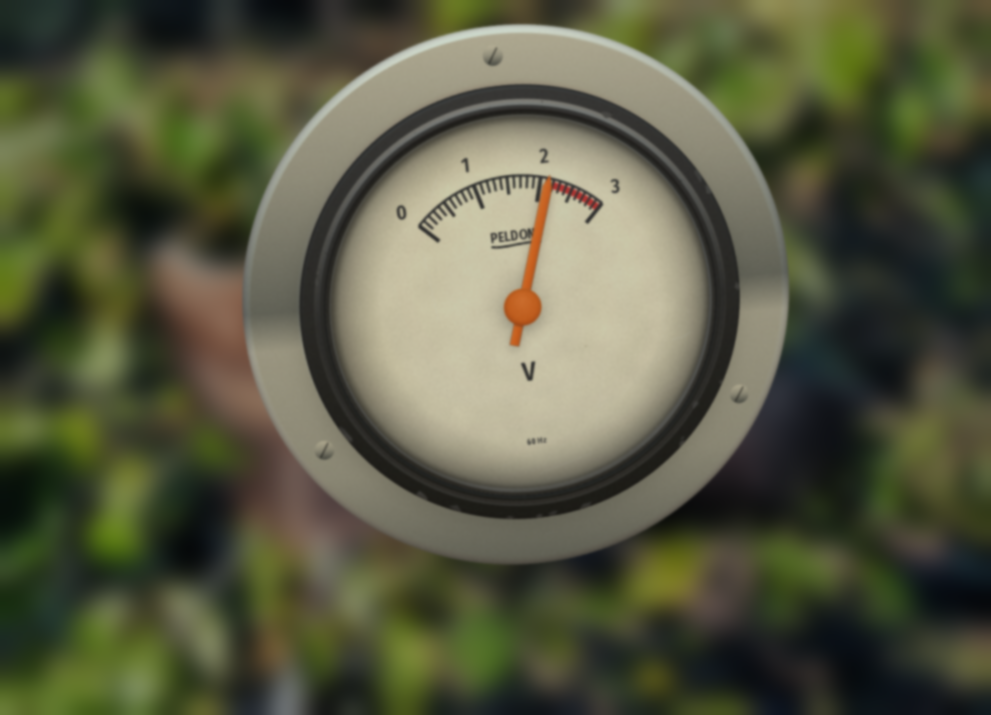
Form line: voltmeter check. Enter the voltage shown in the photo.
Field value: 2.1 V
